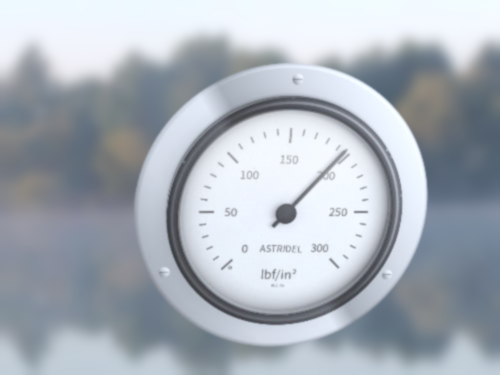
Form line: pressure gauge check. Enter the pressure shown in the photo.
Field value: 195 psi
